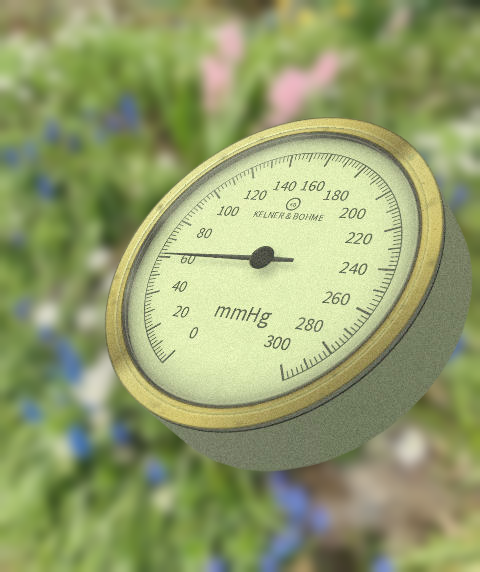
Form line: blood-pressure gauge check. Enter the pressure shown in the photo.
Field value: 60 mmHg
